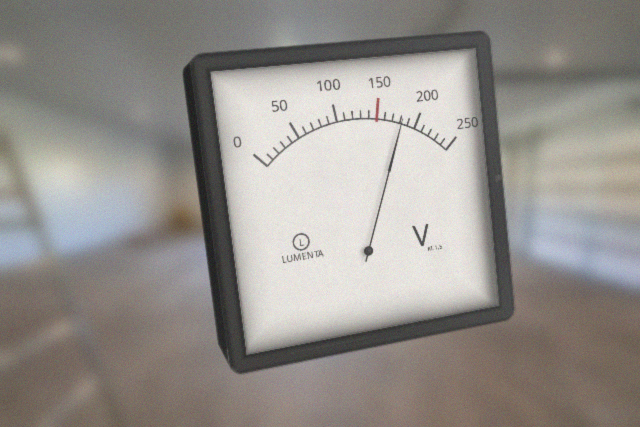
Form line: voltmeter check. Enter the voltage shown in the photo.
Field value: 180 V
